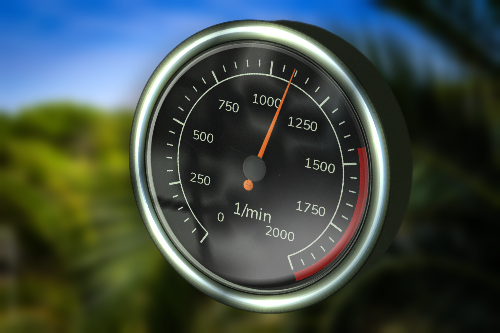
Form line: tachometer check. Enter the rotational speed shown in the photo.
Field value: 1100 rpm
